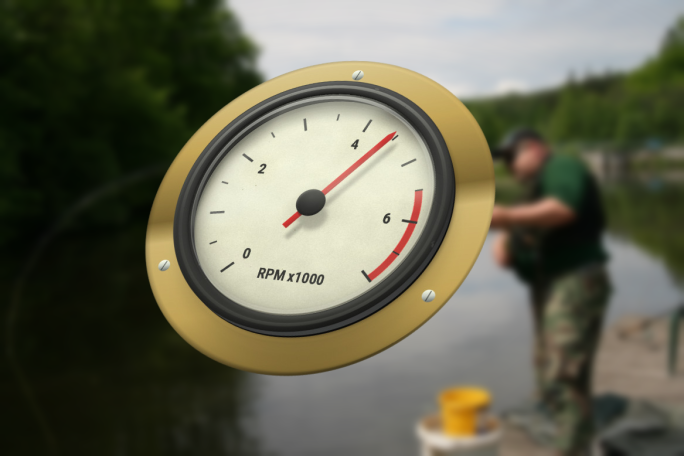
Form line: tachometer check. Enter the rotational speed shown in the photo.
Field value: 4500 rpm
